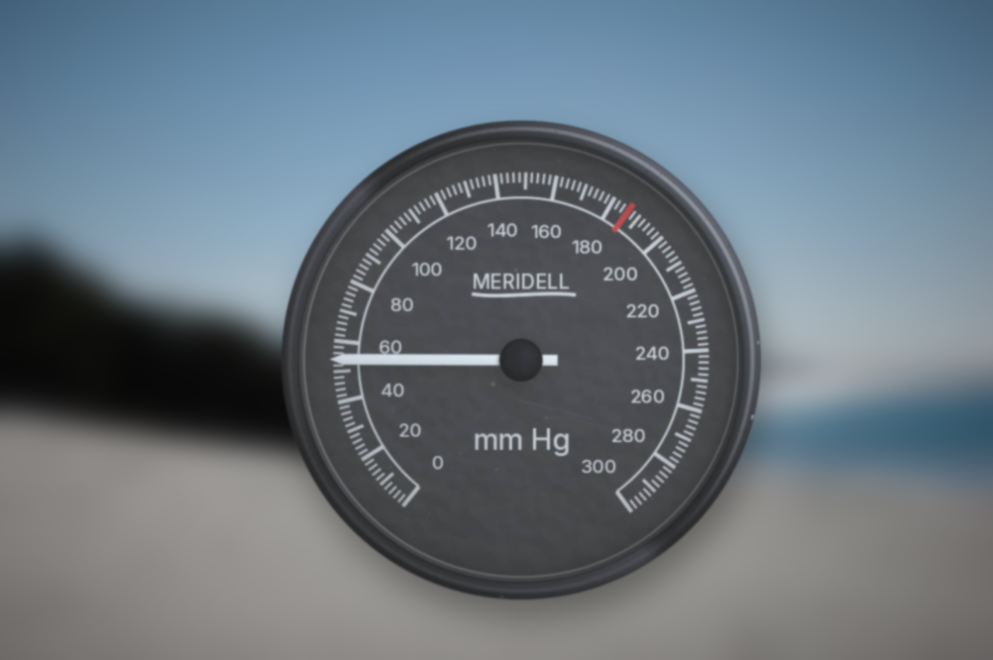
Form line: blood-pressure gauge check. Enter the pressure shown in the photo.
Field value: 54 mmHg
